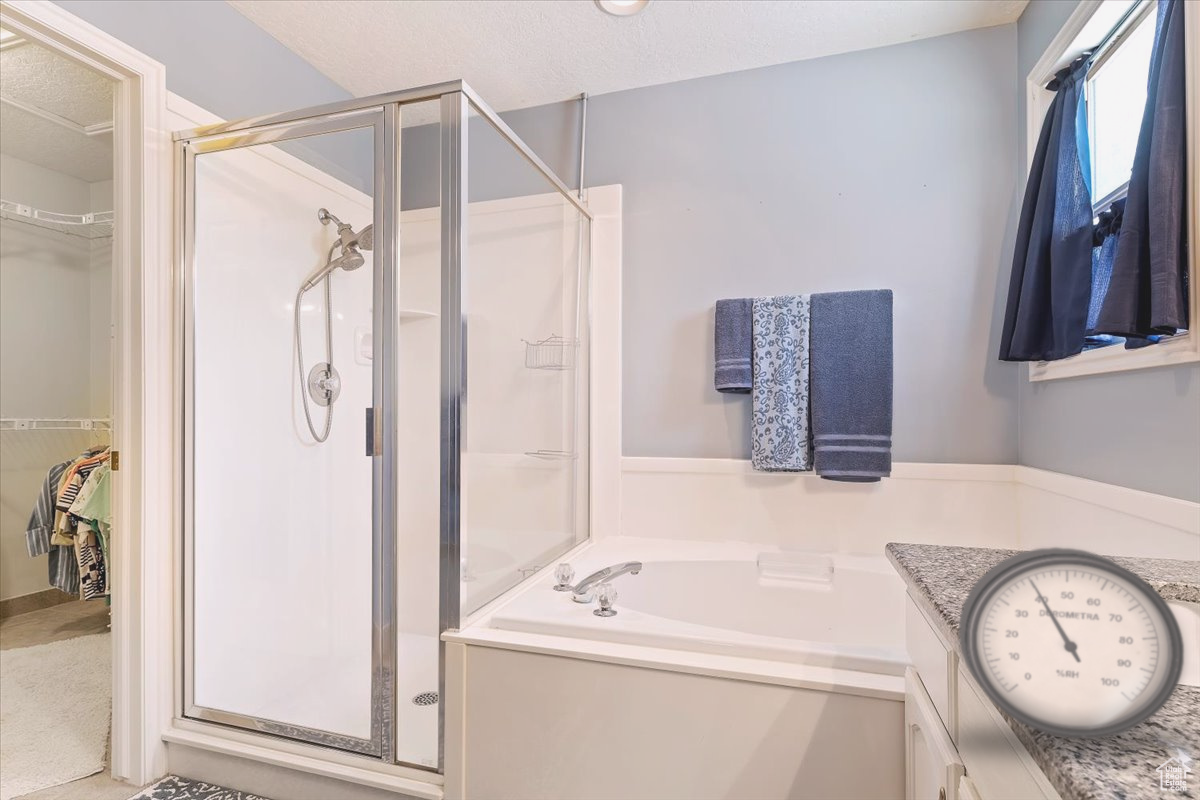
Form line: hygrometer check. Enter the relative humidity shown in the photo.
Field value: 40 %
